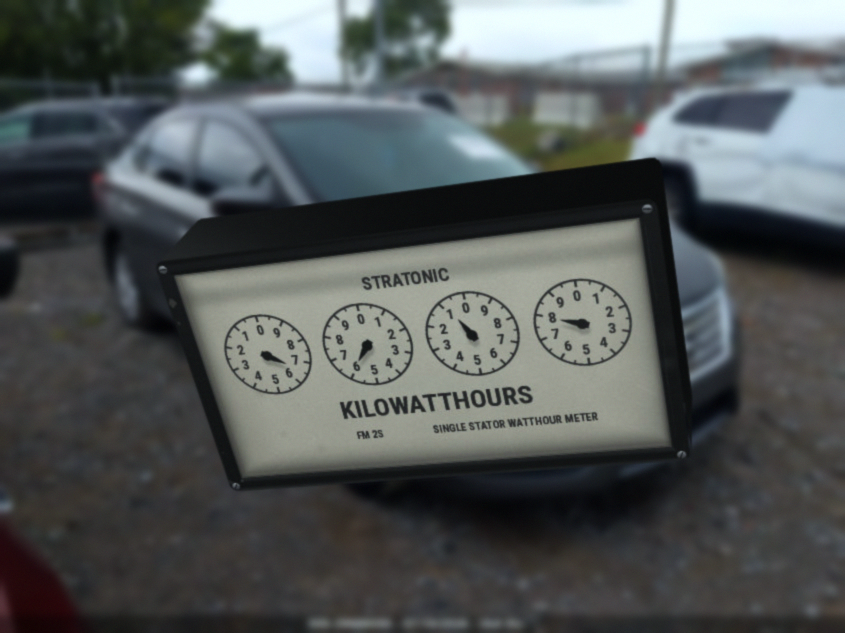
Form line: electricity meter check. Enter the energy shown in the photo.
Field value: 6608 kWh
